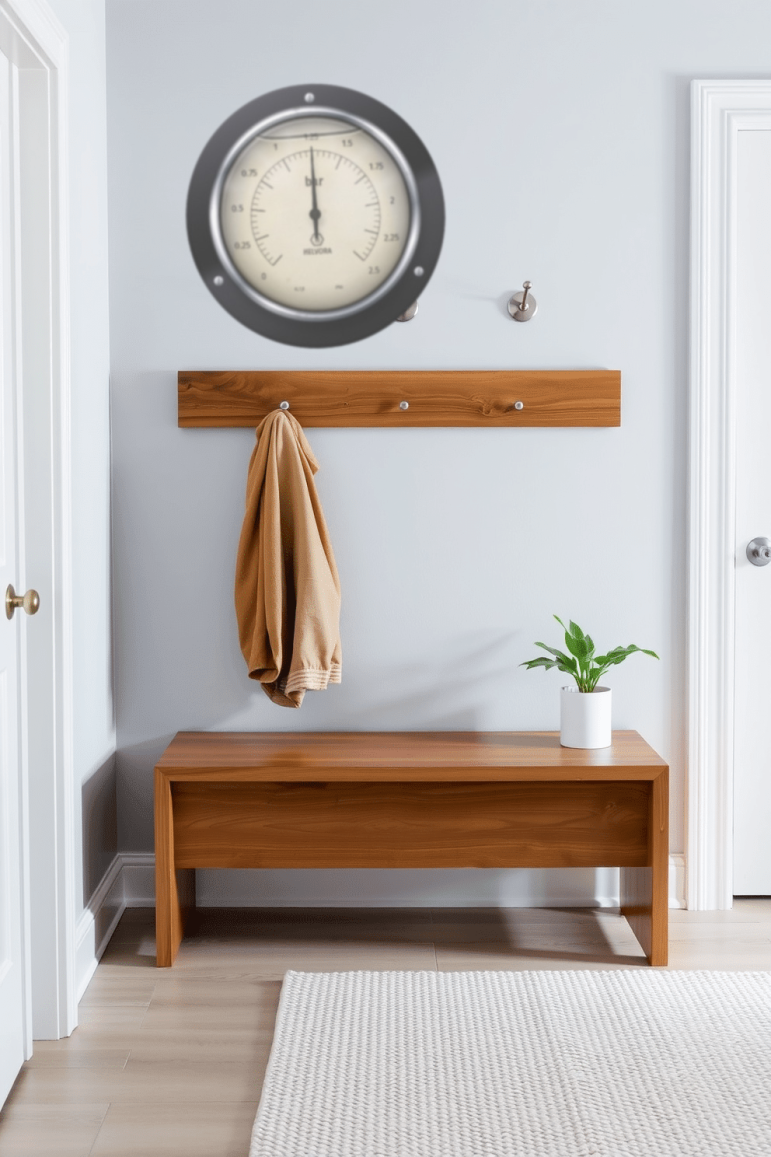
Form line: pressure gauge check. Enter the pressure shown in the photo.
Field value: 1.25 bar
